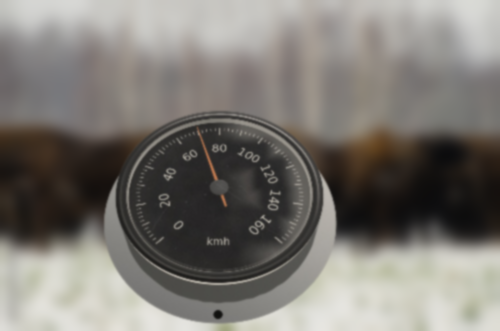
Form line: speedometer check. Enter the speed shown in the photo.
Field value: 70 km/h
